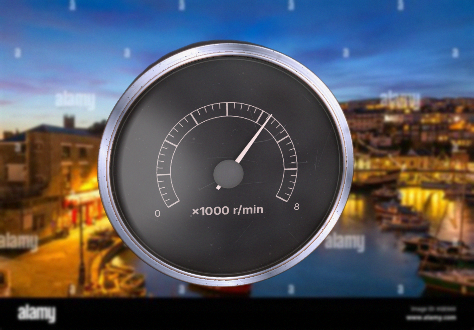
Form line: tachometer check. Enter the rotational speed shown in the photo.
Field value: 5200 rpm
